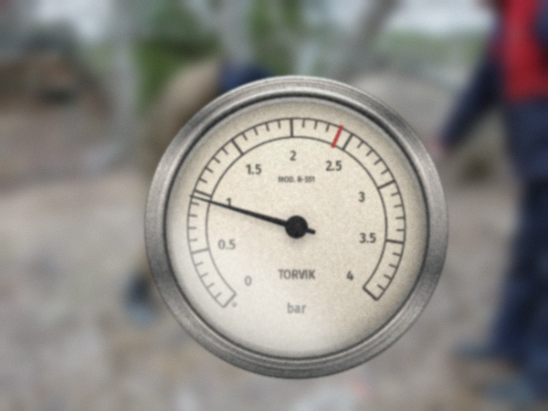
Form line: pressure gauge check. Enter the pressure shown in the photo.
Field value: 0.95 bar
